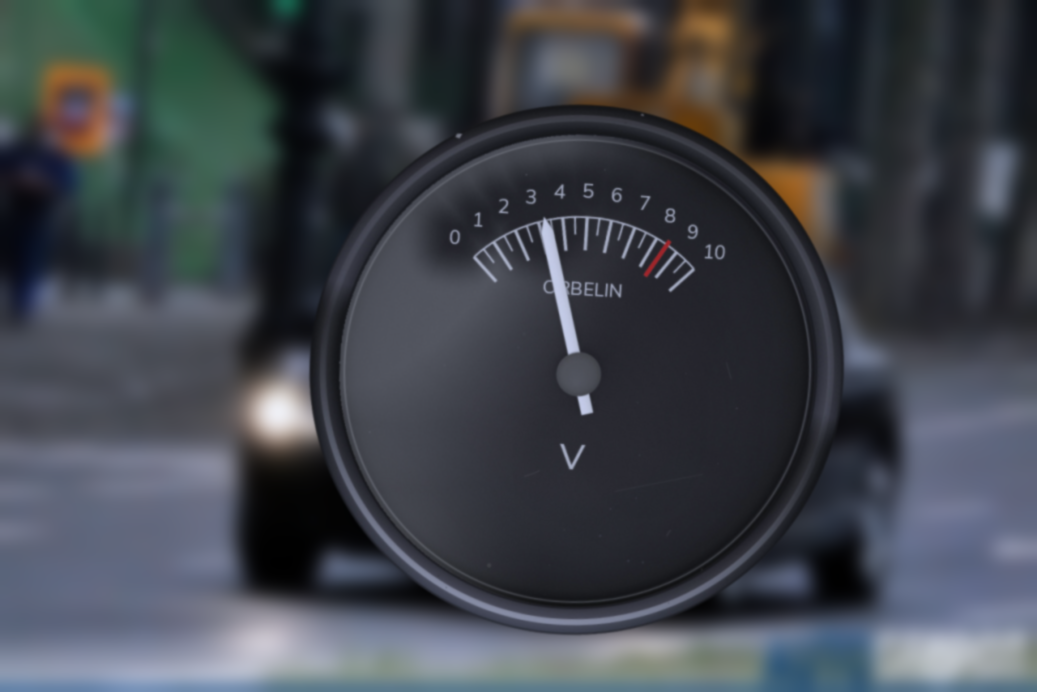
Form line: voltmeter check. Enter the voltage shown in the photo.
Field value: 3.25 V
